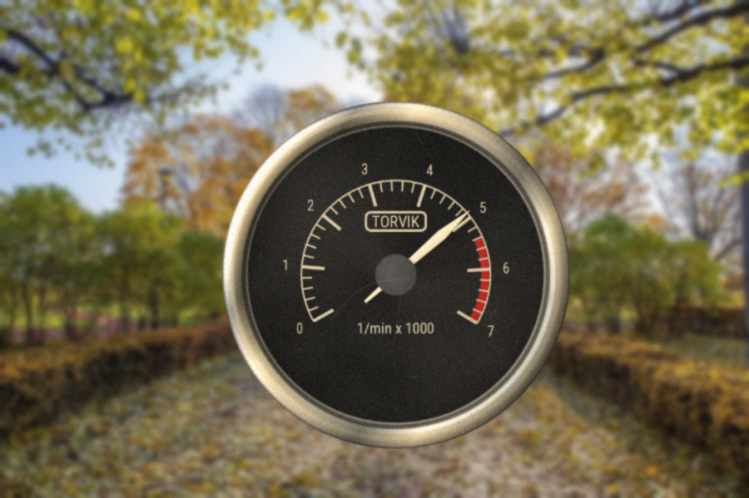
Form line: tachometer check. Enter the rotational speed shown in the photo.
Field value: 4900 rpm
